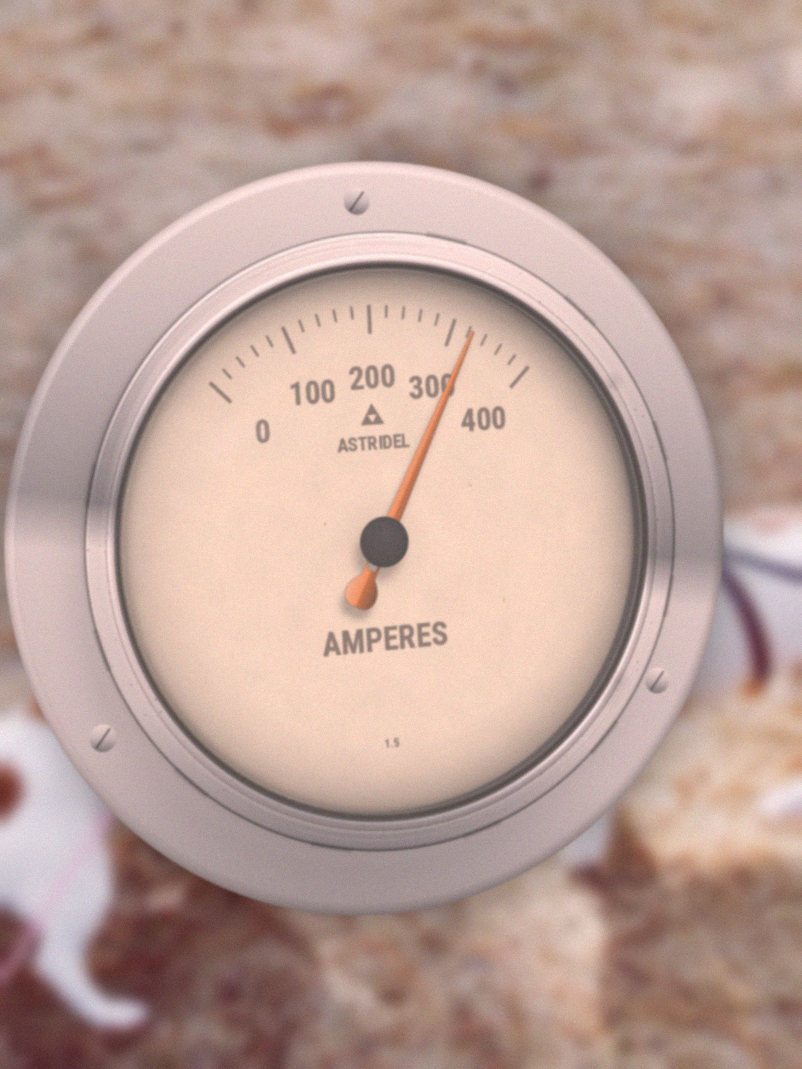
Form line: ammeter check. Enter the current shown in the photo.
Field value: 320 A
